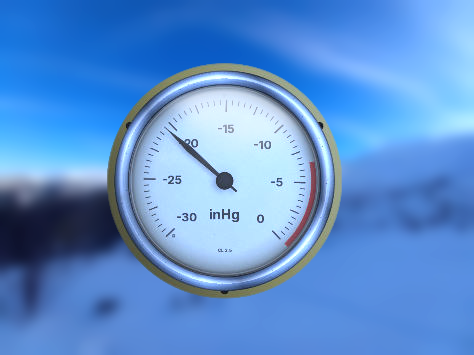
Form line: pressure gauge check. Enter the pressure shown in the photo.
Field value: -20.5 inHg
